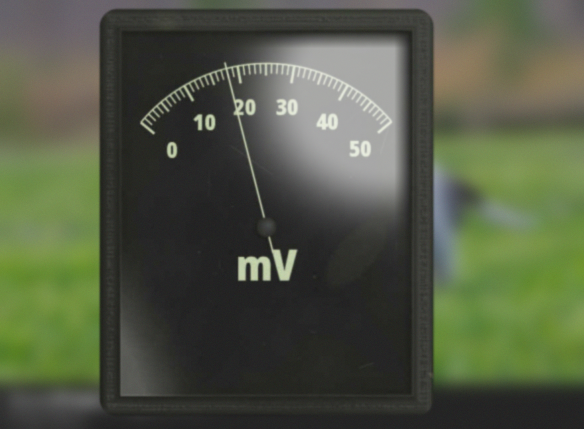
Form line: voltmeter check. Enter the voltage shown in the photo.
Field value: 18 mV
